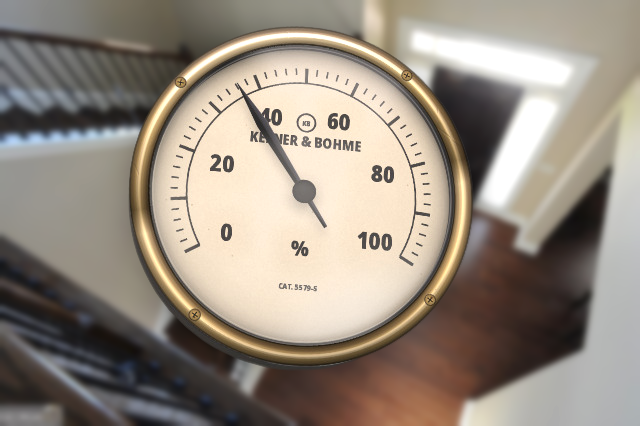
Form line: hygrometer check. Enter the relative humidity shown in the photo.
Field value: 36 %
